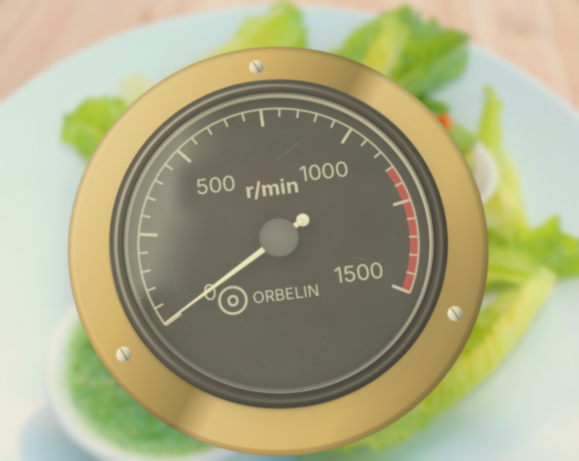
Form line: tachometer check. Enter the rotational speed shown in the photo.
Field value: 0 rpm
